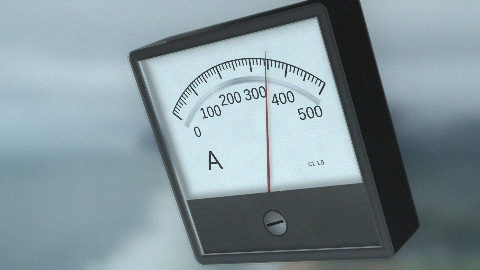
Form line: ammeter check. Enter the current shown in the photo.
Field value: 350 A
